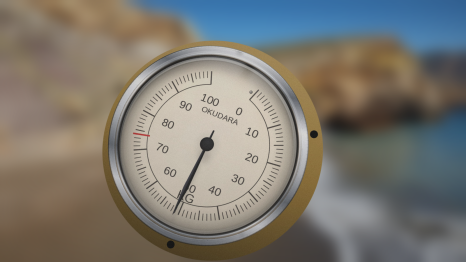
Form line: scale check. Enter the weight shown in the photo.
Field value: 51 kg
